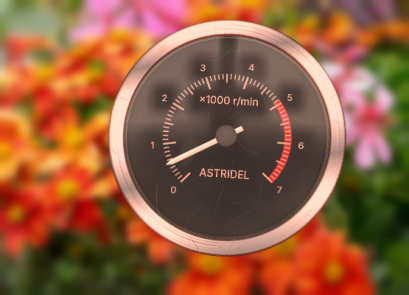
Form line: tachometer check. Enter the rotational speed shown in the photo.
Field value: 500 rpm
